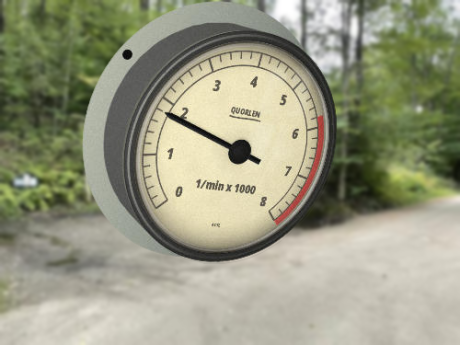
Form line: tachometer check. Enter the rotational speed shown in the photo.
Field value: 1800 rpm
